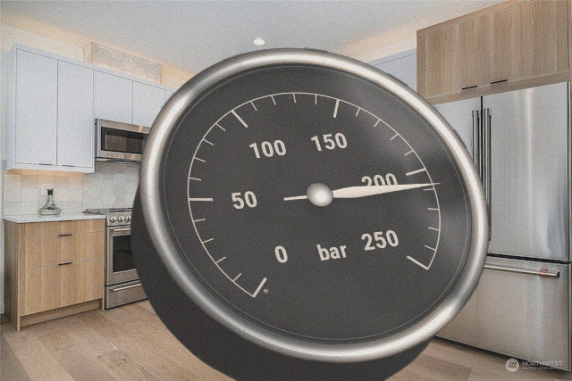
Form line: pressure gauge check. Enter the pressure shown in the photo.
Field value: 210 bar
